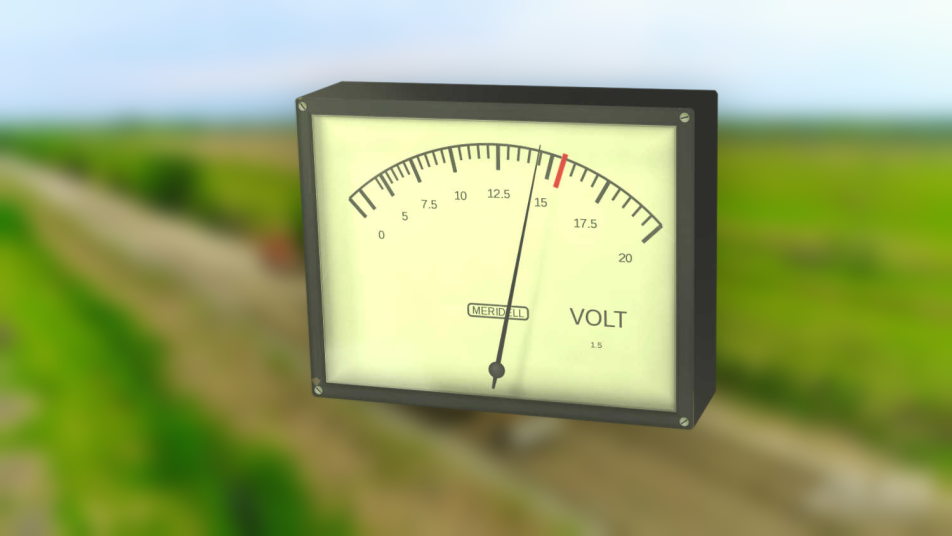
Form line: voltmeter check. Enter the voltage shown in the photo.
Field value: 14.5 V
